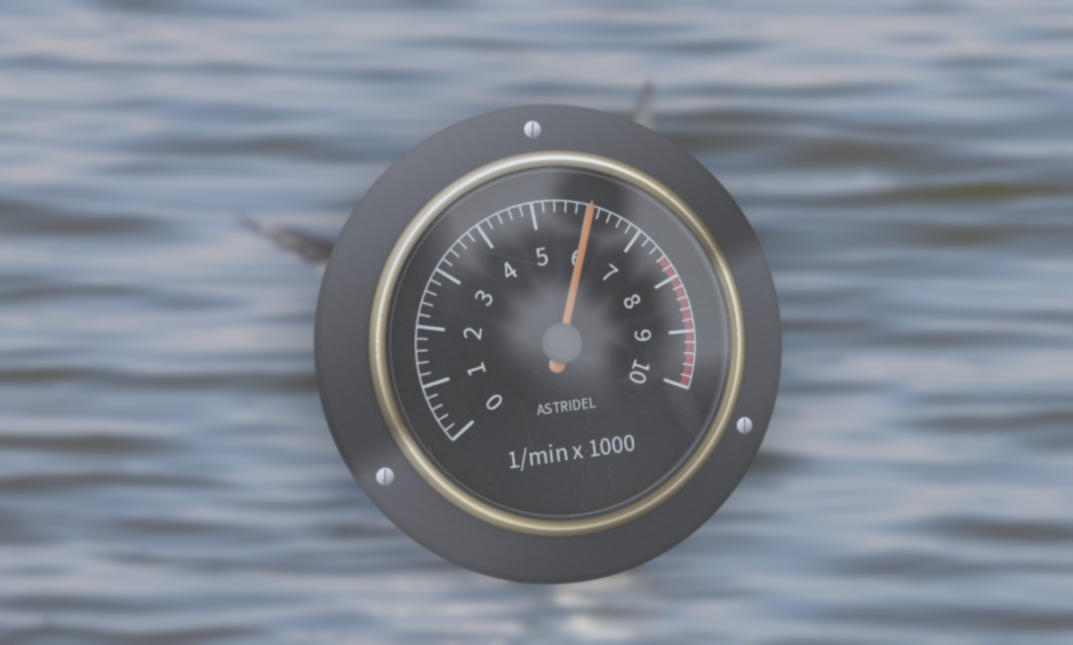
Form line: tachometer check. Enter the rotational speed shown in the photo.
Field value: 6000 rpm
